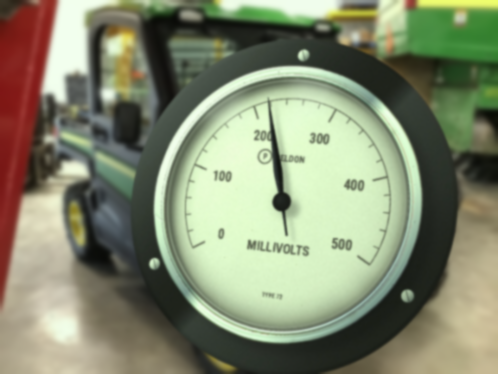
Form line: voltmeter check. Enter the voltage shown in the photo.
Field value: 220 mV
